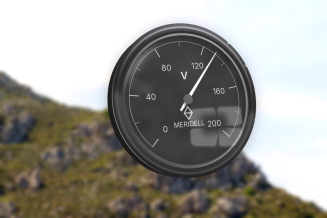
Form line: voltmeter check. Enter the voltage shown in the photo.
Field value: 130 V
